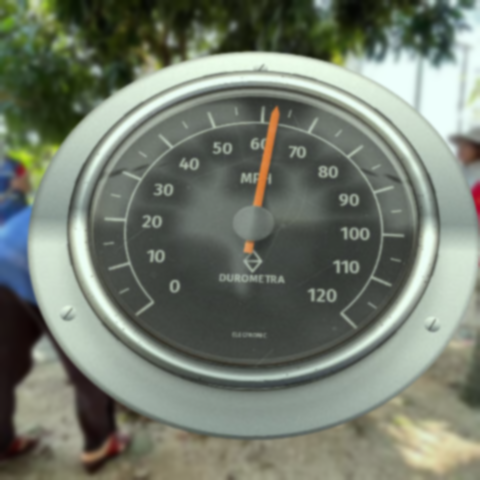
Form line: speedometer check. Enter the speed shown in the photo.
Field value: 62.5 mph
